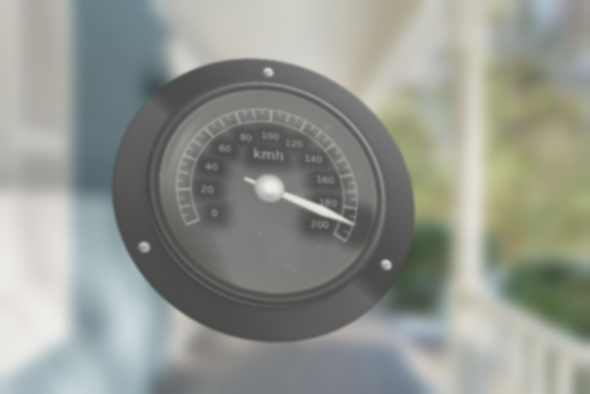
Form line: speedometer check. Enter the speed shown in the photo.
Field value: 190 km/h
